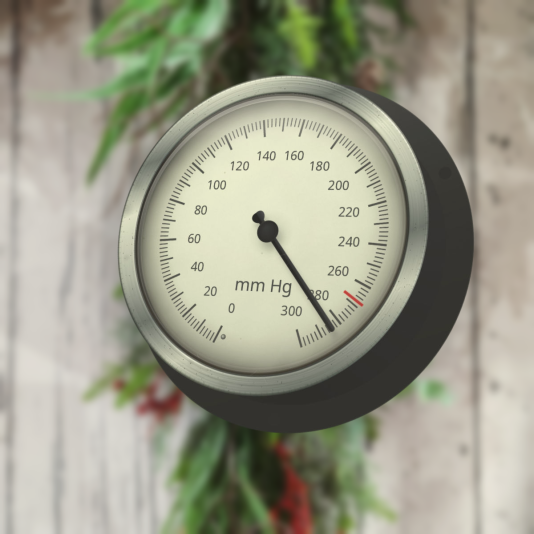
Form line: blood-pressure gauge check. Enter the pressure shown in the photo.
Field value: 284 mmHg
